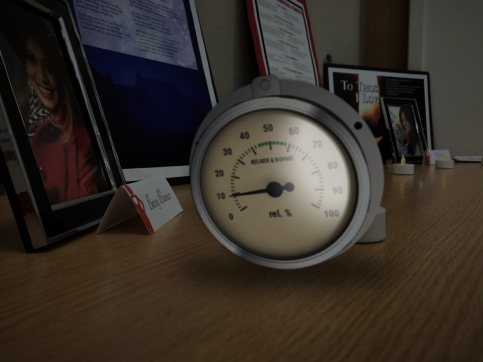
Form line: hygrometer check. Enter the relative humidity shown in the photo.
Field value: 10 %
